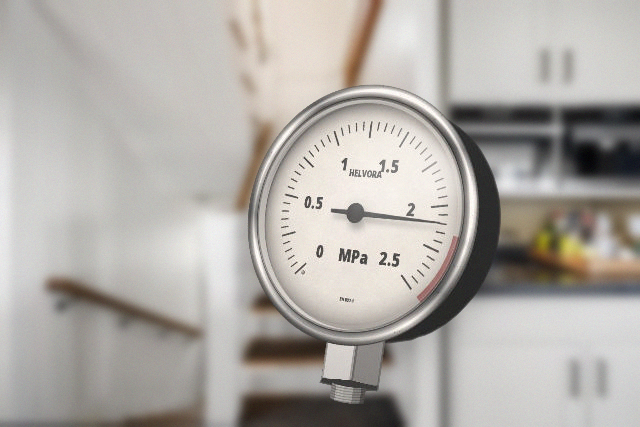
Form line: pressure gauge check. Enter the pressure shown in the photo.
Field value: 2.1 MPa
